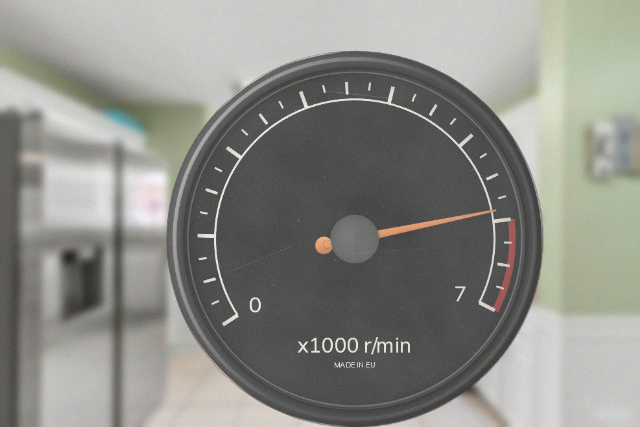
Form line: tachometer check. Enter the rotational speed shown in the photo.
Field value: 5875 rpm
